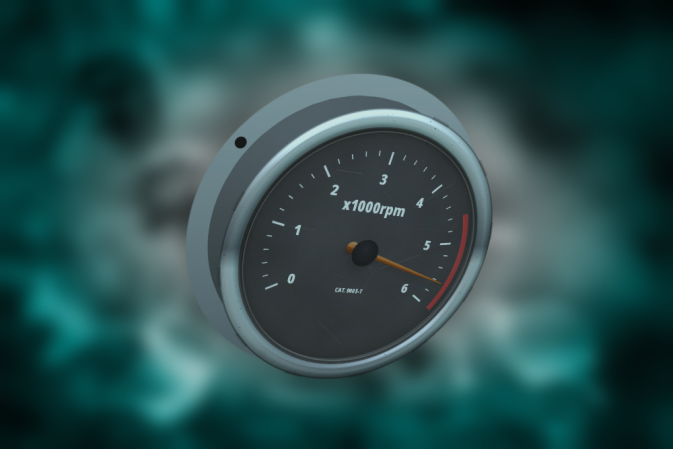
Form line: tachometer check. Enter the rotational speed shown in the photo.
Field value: 5600 rpm
